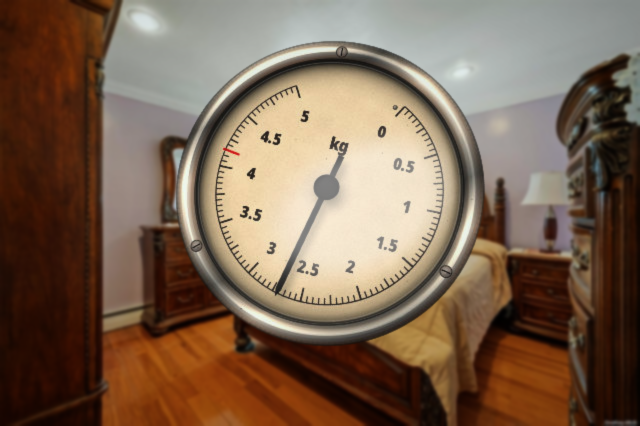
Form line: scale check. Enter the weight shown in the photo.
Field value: 2.7 kg
